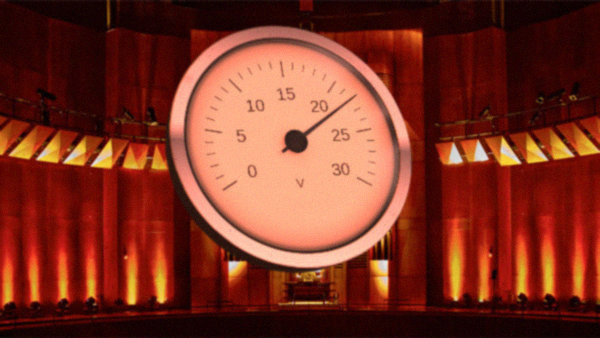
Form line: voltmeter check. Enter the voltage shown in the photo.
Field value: 22 V
